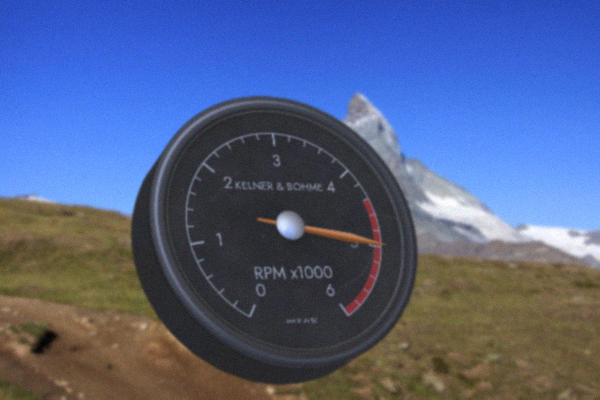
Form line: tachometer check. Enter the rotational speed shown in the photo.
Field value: 5000 rpm
